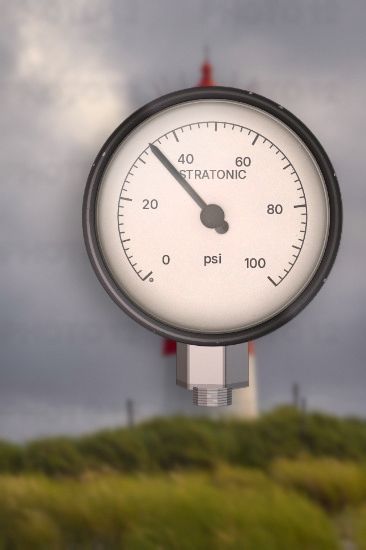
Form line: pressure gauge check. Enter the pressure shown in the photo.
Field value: 34 psi
